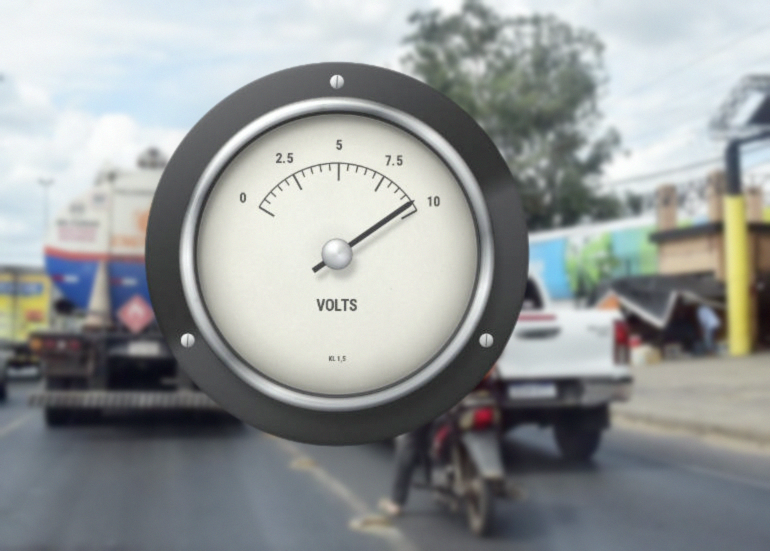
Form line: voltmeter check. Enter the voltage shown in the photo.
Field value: 9.5 V
